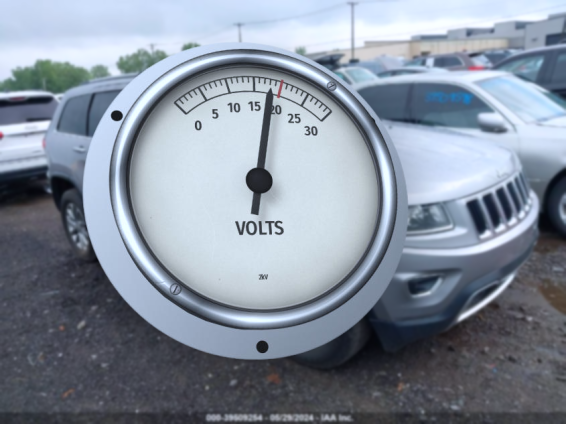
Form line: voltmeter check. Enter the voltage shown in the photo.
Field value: 18 V
